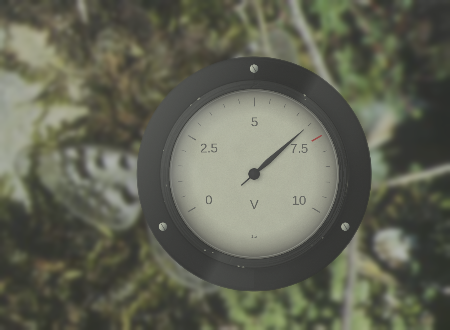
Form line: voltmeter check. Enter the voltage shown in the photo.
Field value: 7 V
